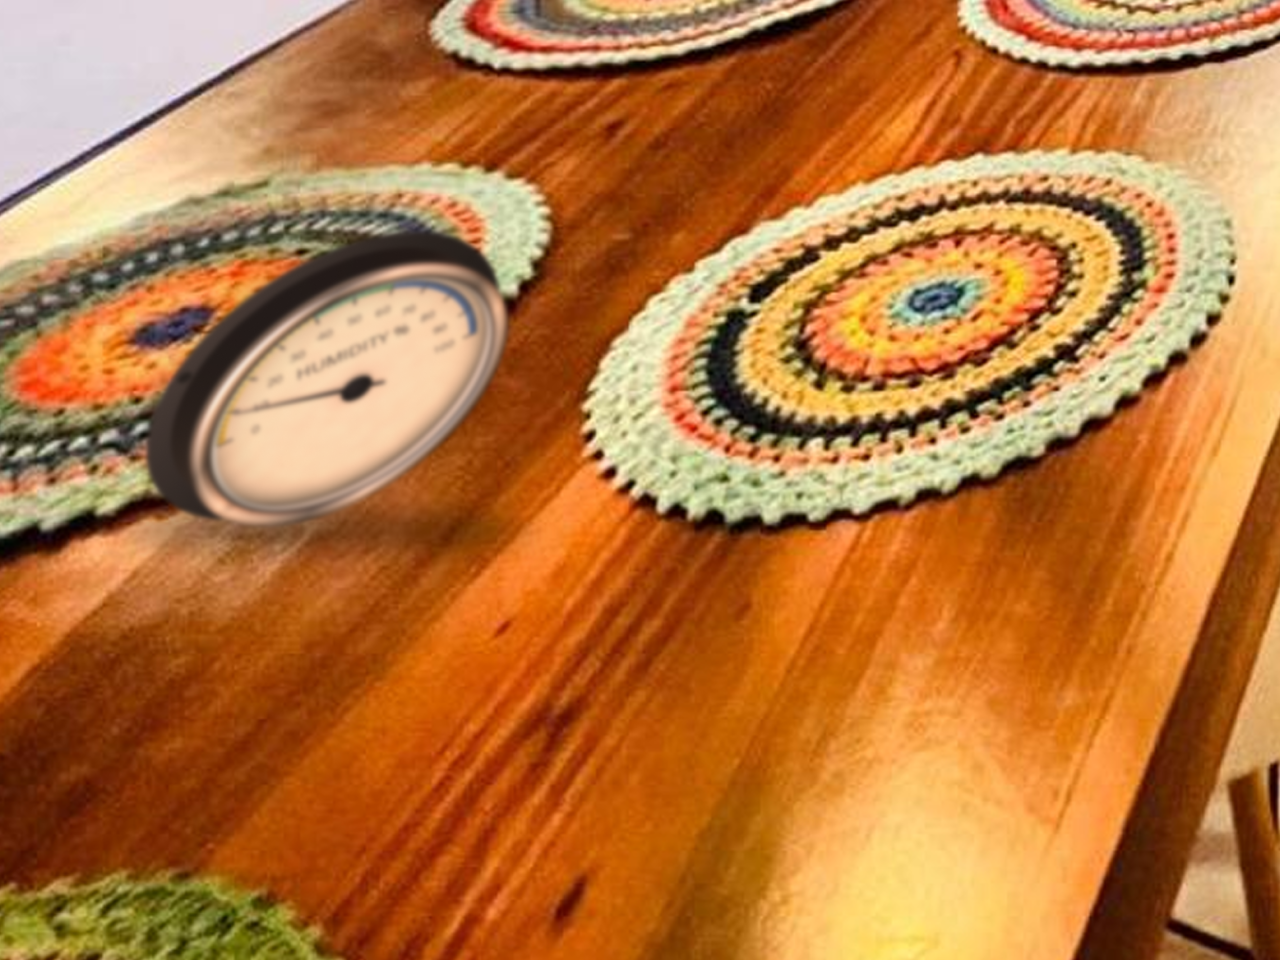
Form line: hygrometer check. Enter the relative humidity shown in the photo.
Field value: 10 %
